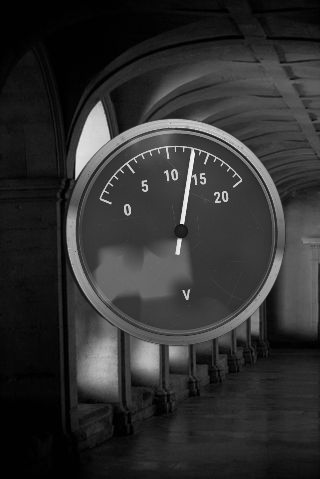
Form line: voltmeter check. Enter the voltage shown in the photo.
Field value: 13 V
